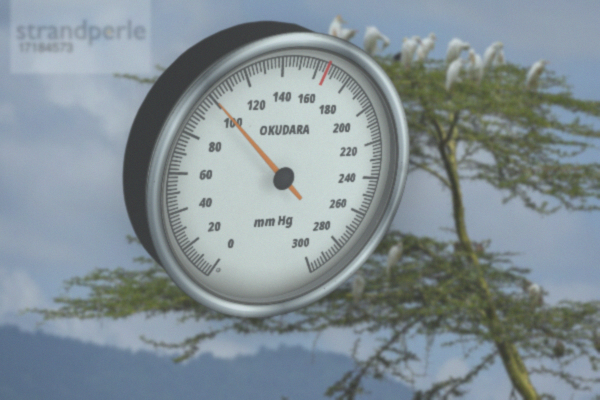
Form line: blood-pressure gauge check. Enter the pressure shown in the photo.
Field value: 100 mmHg
